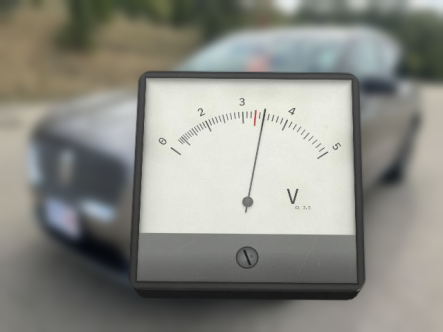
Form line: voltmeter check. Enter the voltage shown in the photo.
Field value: 3.5 V
